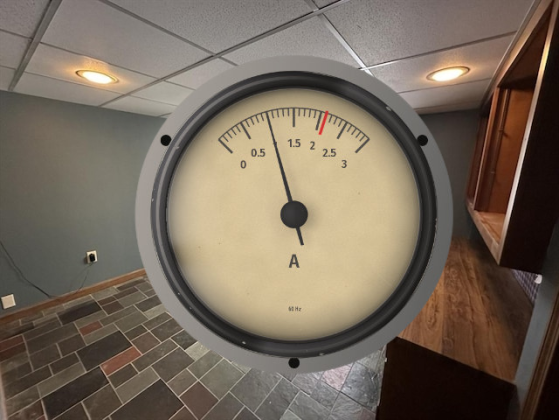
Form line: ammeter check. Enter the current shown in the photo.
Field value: 1 A
